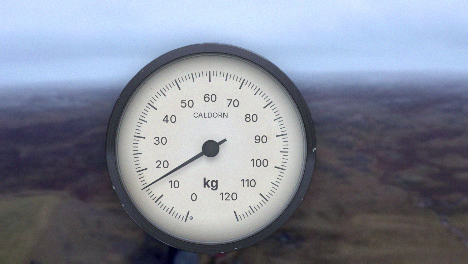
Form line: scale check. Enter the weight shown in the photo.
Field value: 15 kg
